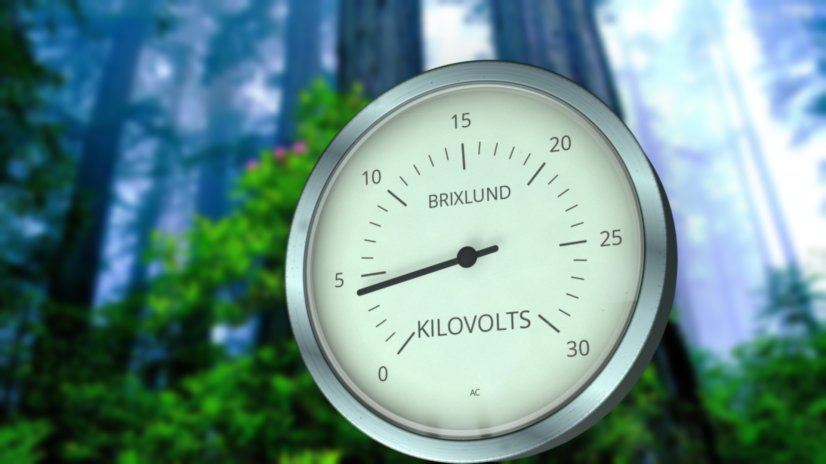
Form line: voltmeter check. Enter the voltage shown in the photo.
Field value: 4 kV
